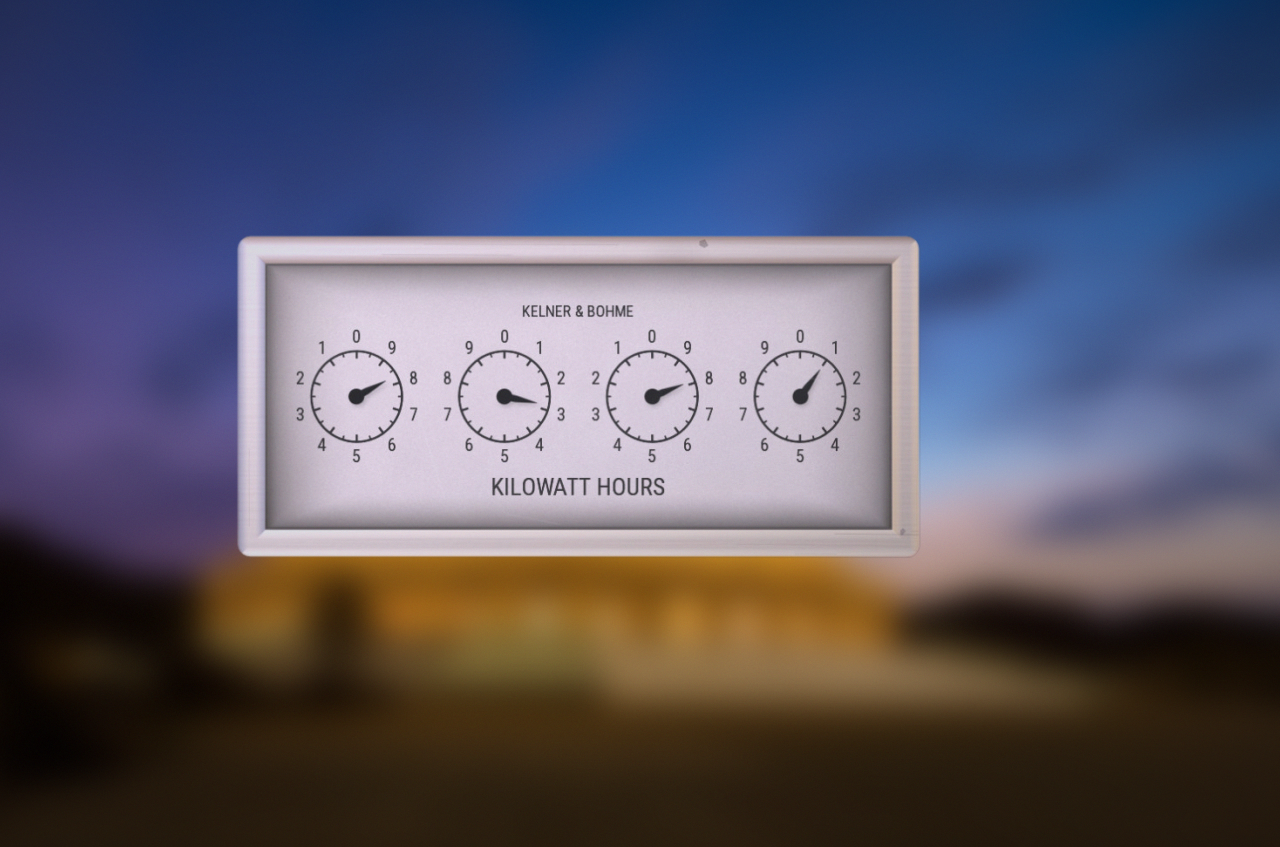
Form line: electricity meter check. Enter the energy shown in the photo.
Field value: 8281 kWh
